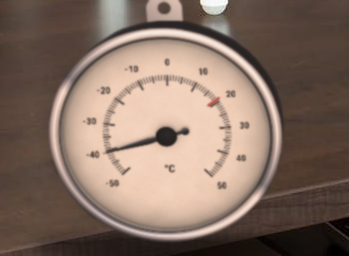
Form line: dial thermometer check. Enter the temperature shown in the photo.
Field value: -40 °C
